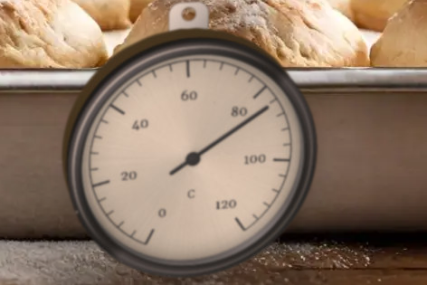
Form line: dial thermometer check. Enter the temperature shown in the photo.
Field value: 84 °C
